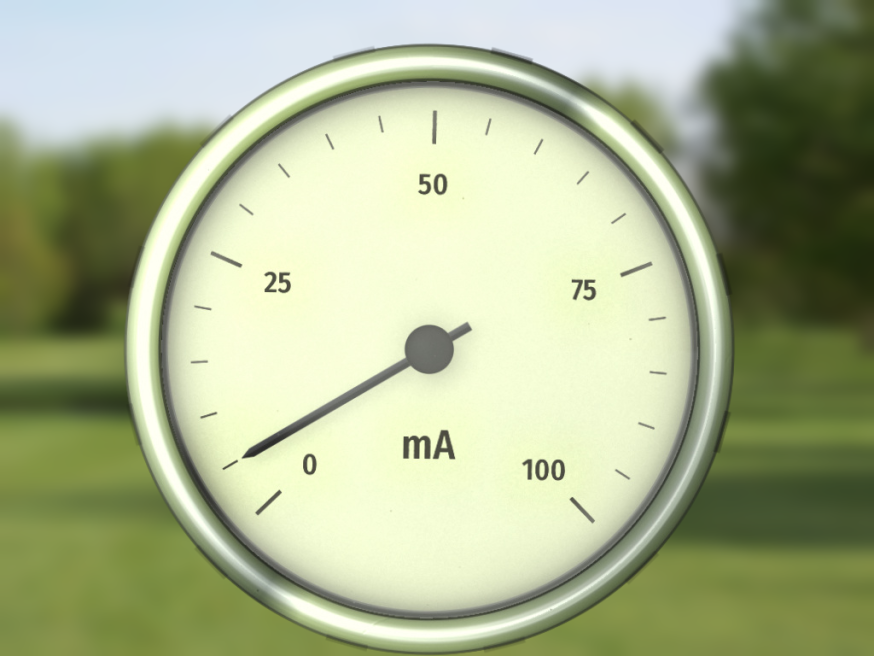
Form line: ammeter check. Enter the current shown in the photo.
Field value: 5 mA
